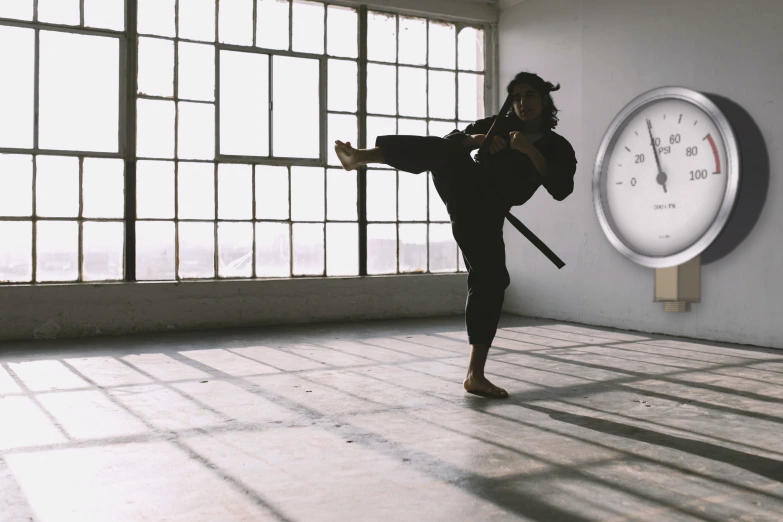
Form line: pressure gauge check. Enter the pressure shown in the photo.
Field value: 40 psi
